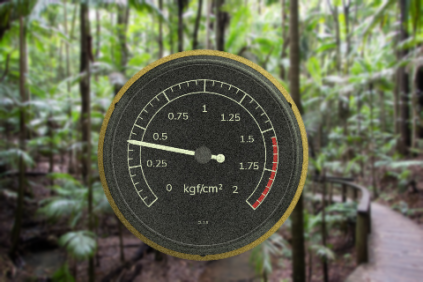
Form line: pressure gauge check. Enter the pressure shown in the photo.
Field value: 0.4 kg/cm²
